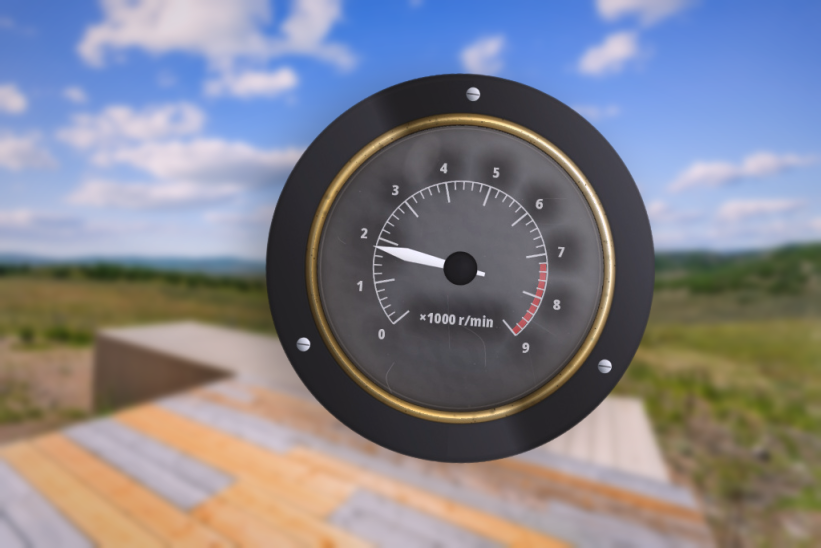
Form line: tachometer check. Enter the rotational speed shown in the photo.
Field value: 1800 rpm
